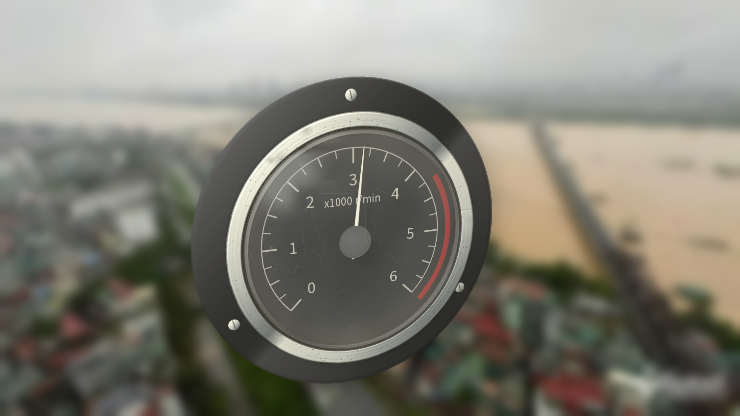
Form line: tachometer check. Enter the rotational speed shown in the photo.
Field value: 3125 rpm
